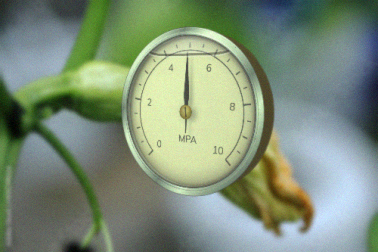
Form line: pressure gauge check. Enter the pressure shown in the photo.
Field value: 5 MPa
